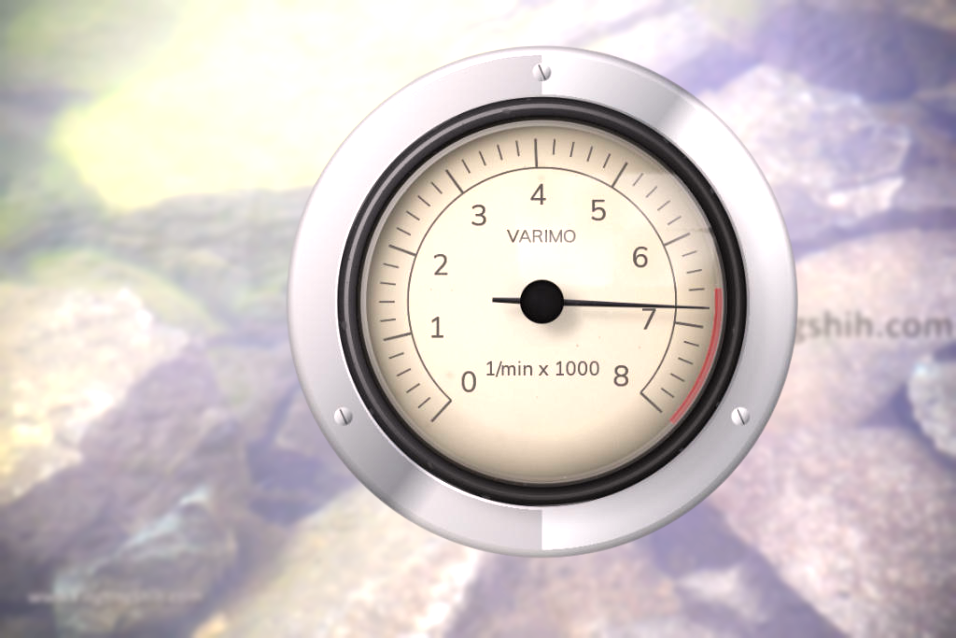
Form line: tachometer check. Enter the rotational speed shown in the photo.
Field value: 6800 rpm
